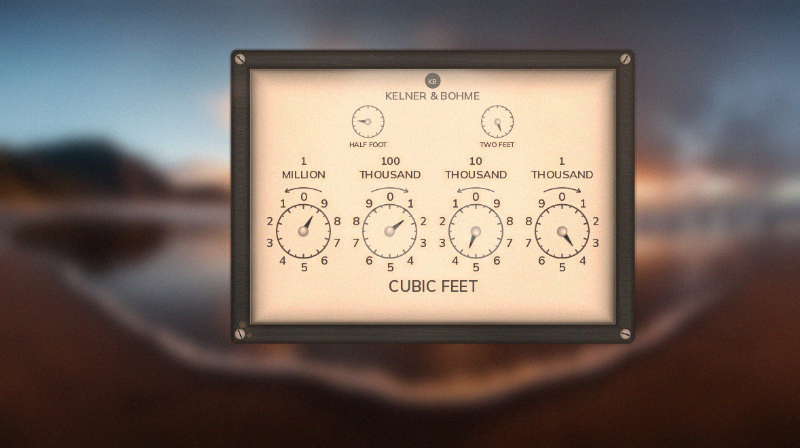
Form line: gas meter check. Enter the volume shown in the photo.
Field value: 914400 ft³
